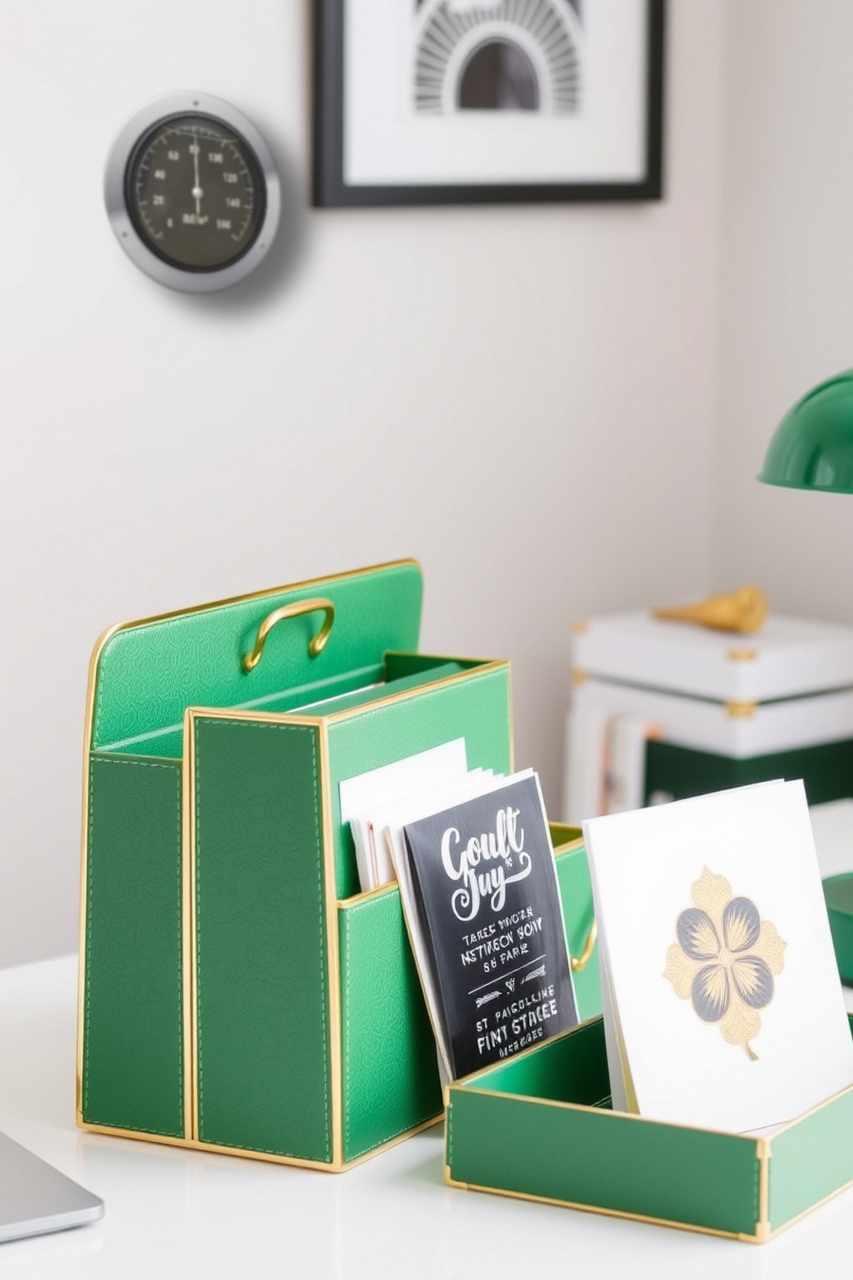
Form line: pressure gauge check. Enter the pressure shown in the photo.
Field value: 80 psi
